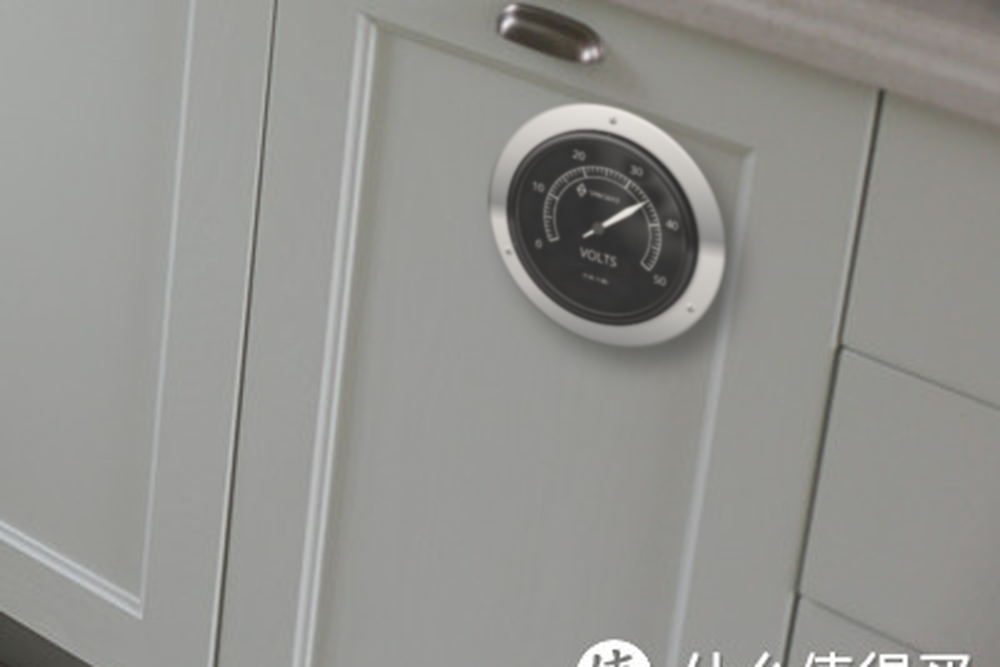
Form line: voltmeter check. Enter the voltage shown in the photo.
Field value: 35 V
